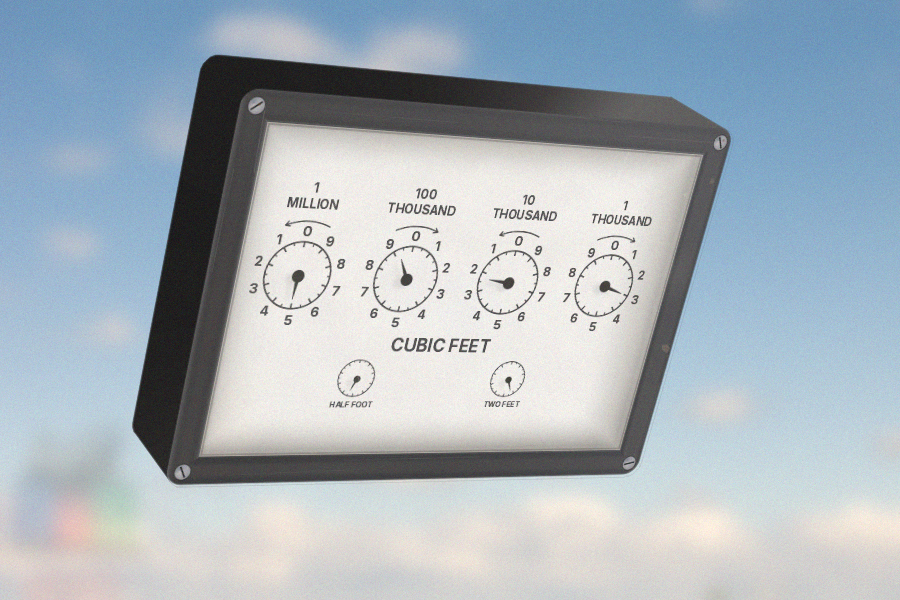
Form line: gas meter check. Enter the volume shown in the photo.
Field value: 492300 ft³
